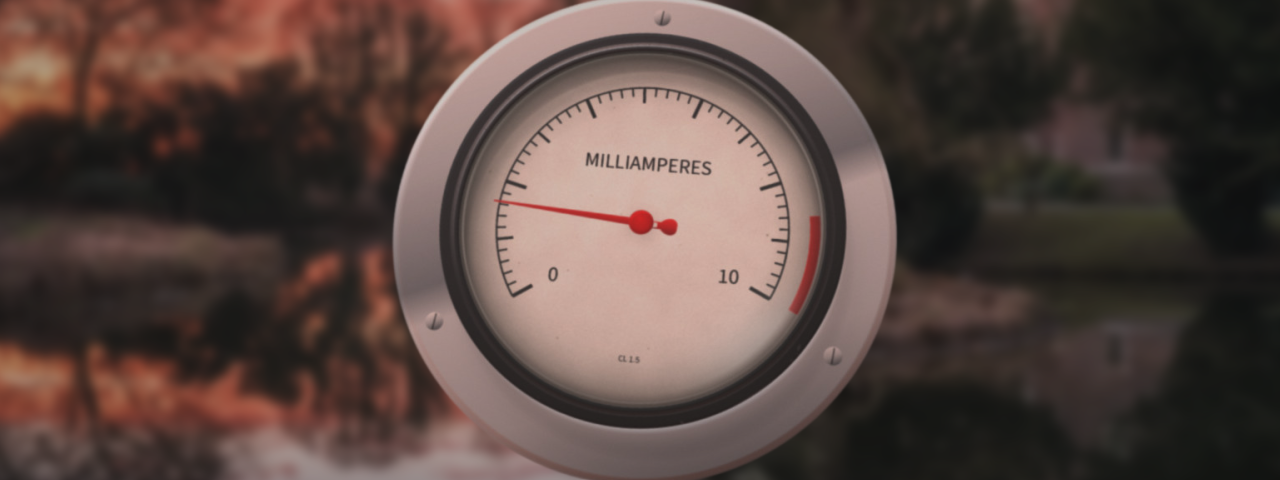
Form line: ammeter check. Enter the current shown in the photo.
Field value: 1.6 mA
